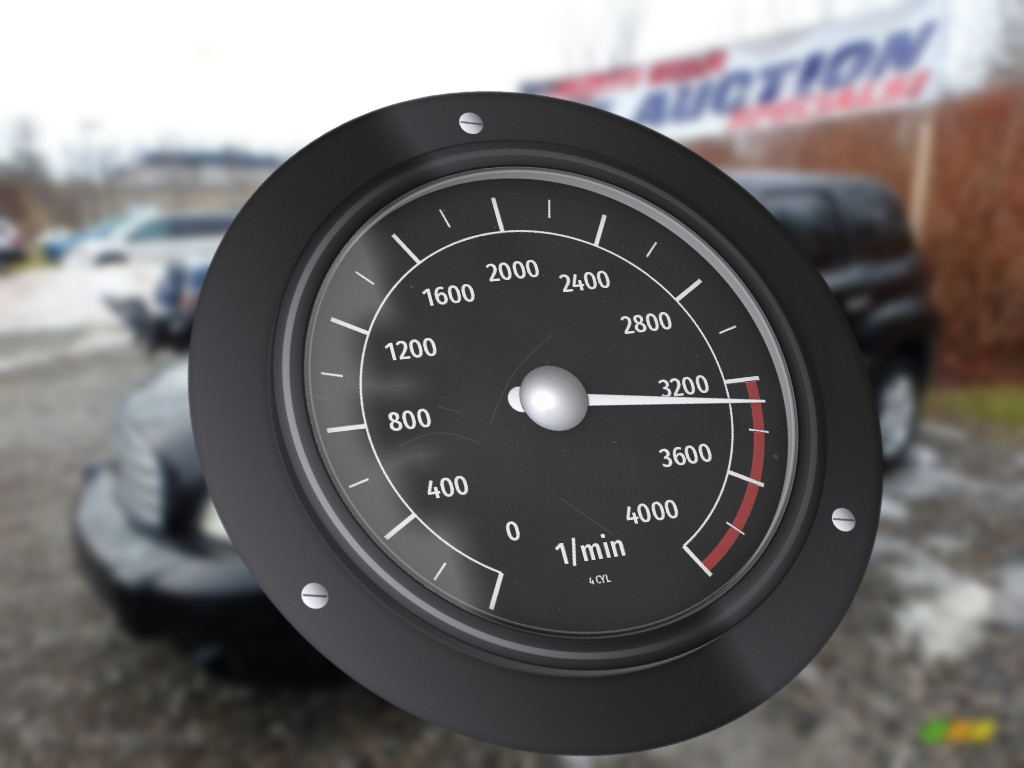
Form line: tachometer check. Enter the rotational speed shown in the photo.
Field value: 3300 rpm
